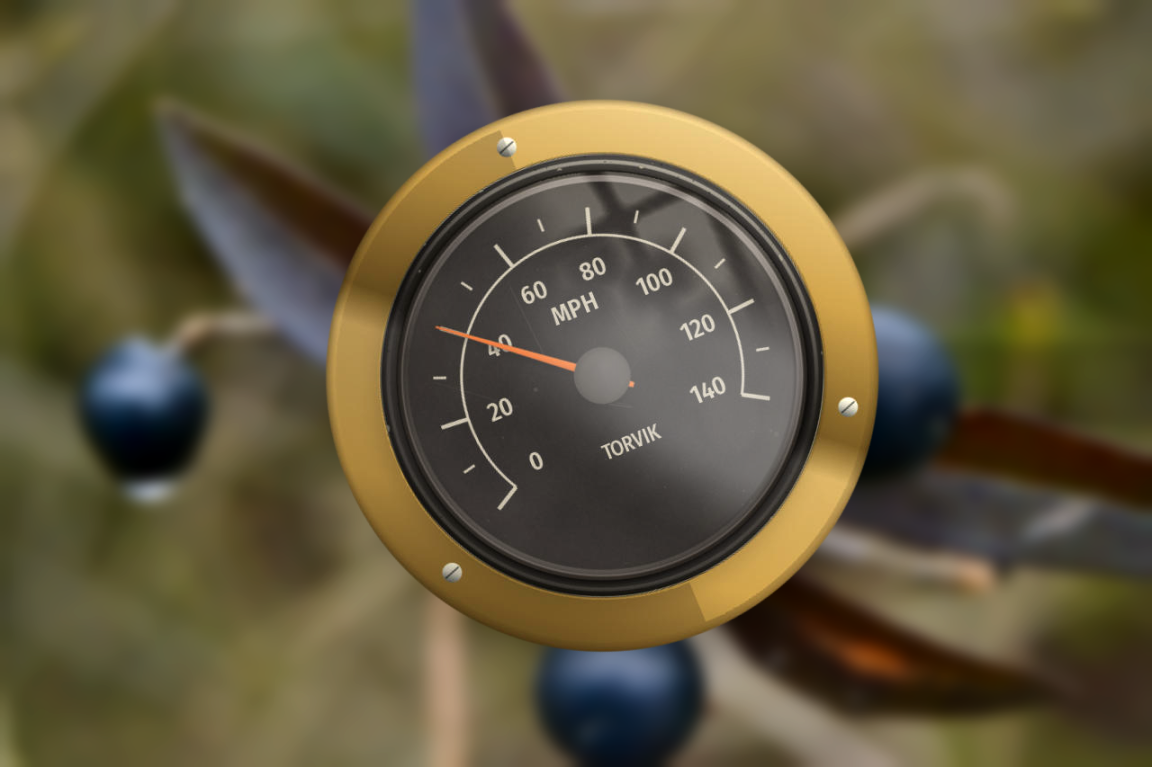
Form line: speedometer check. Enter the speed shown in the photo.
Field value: 40 mph
